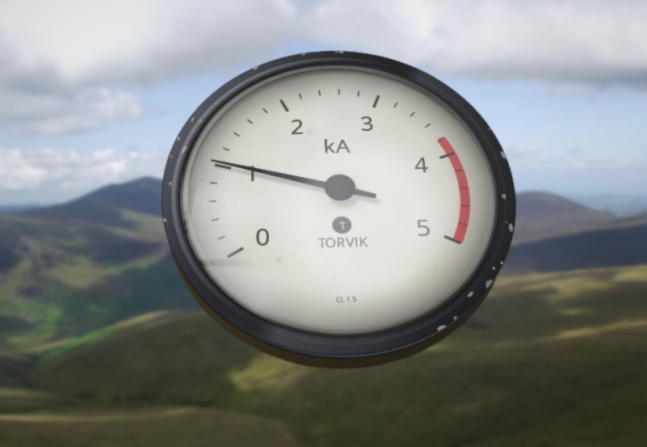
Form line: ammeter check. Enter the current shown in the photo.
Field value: 1 kA
